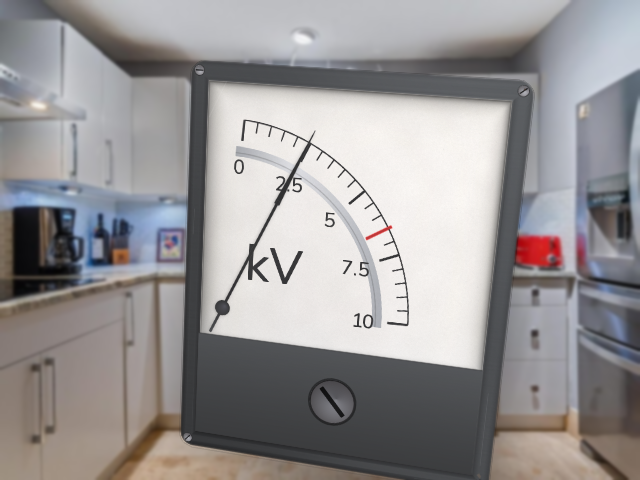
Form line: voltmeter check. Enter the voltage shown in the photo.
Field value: 2.5 kV
